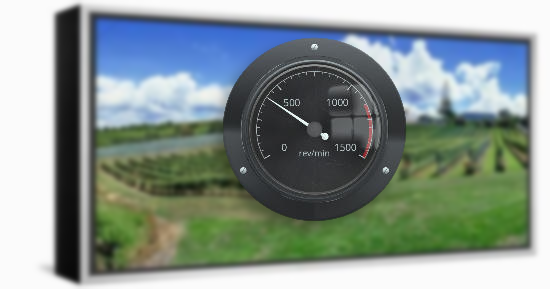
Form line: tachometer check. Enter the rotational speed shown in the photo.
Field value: 400 rpm
